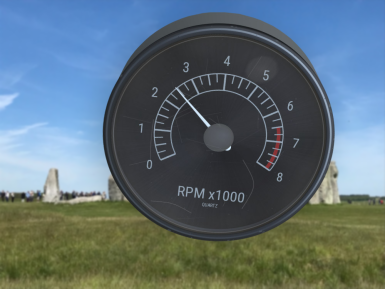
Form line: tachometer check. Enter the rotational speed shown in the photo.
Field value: 2500 rpm
